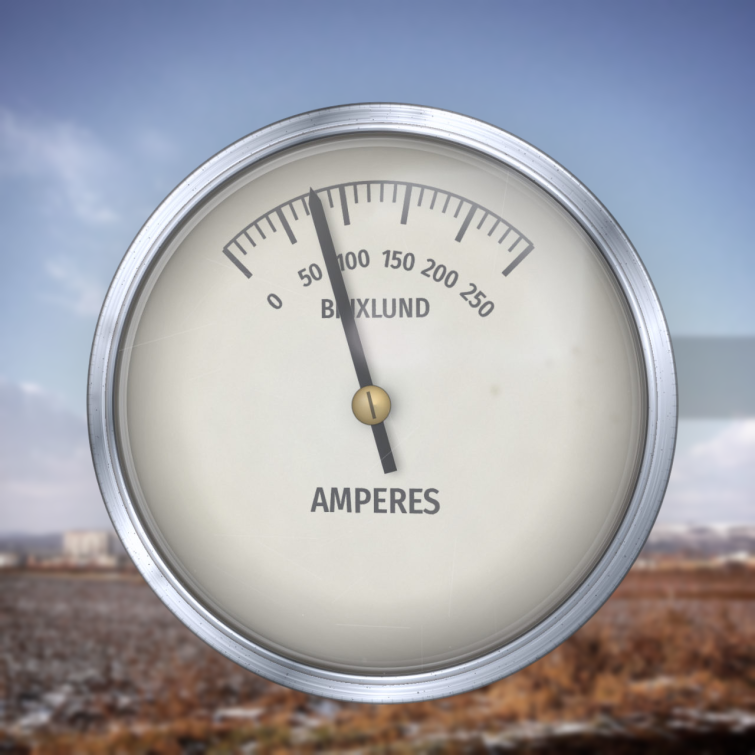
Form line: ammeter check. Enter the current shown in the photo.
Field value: 80 A
